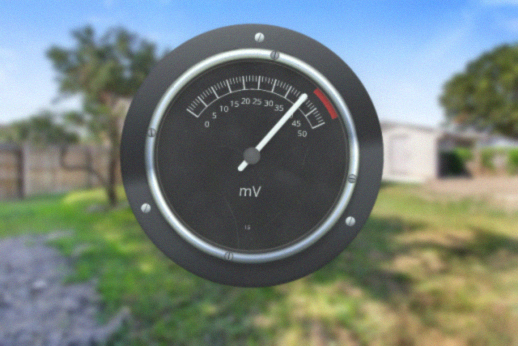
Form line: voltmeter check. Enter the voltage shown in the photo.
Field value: 40 mV
